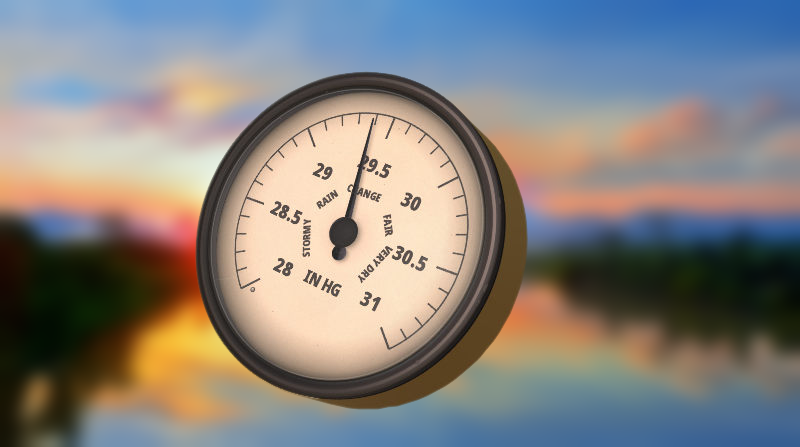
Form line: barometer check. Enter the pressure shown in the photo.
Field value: 29.4 inHg
